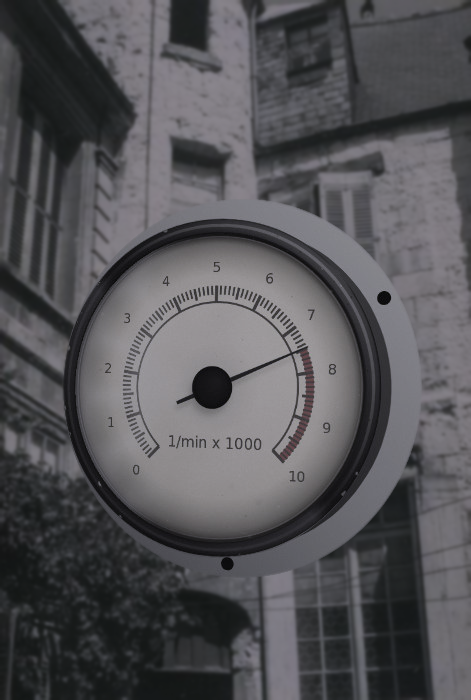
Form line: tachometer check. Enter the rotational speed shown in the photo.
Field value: 7500 rpm
